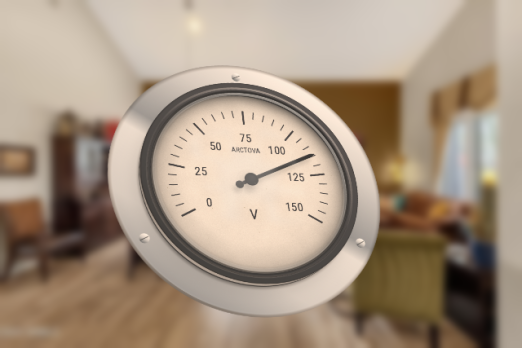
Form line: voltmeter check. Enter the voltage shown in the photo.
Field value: 115 V
